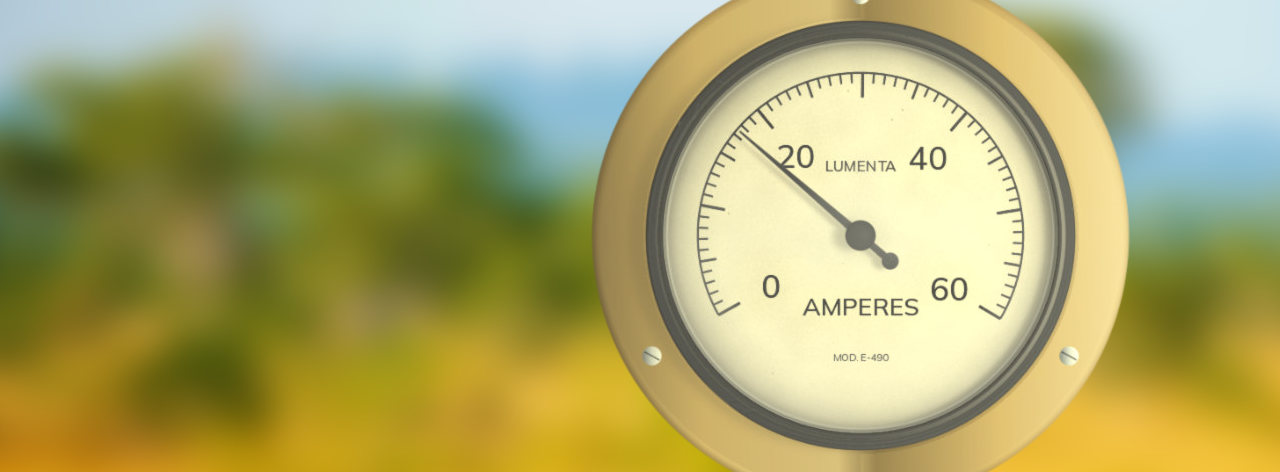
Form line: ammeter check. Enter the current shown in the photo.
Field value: 17.5 A
